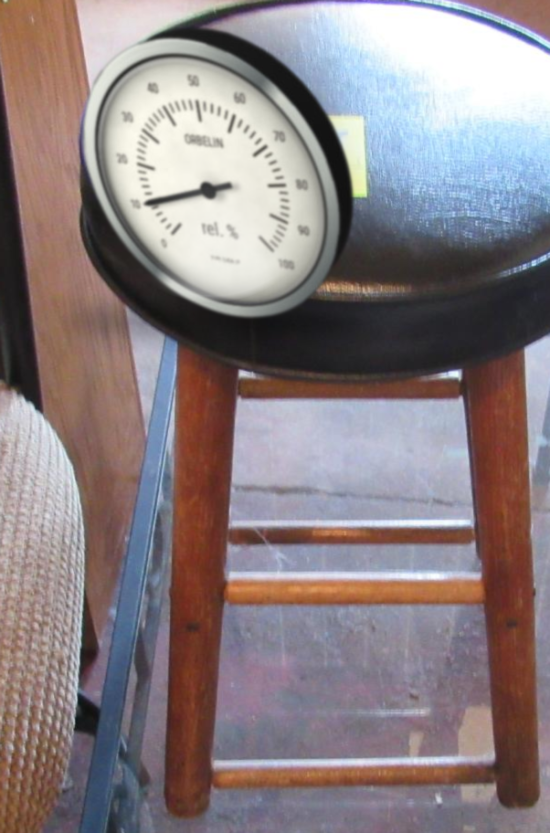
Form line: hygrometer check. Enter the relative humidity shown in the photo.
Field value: 10 %
